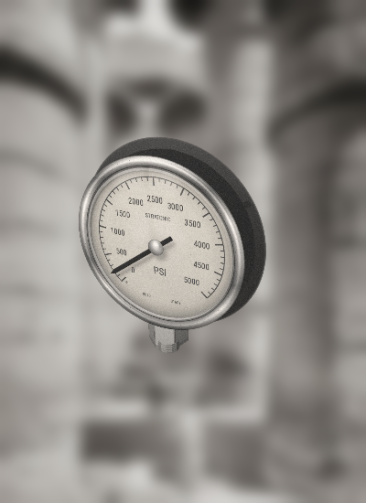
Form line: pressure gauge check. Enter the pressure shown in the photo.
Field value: 200 psi
